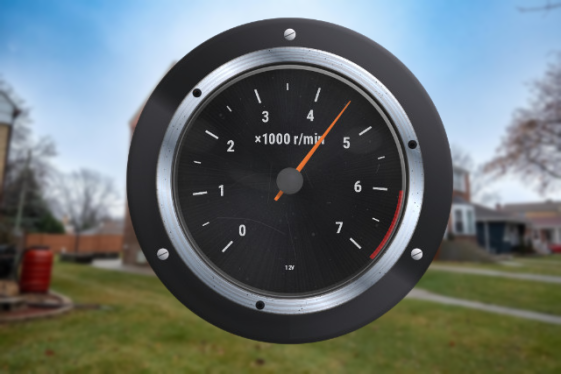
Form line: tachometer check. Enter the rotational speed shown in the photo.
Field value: 4500 rpm
